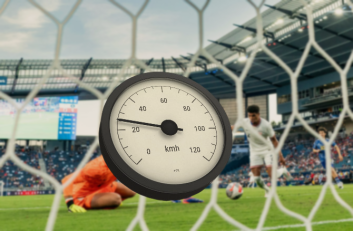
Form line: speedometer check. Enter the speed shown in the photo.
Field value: 25 km/h
